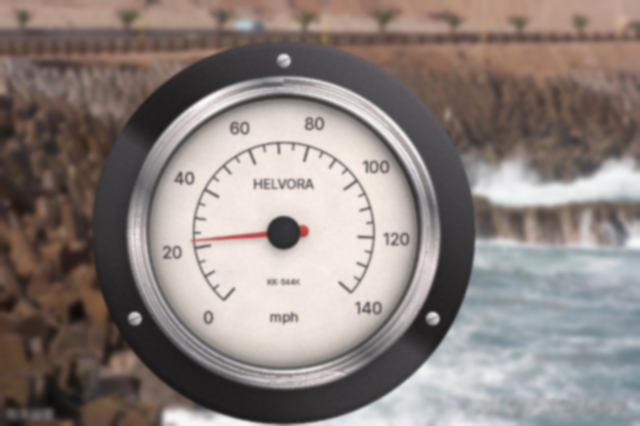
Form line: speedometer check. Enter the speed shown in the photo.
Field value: 22.5 mph
